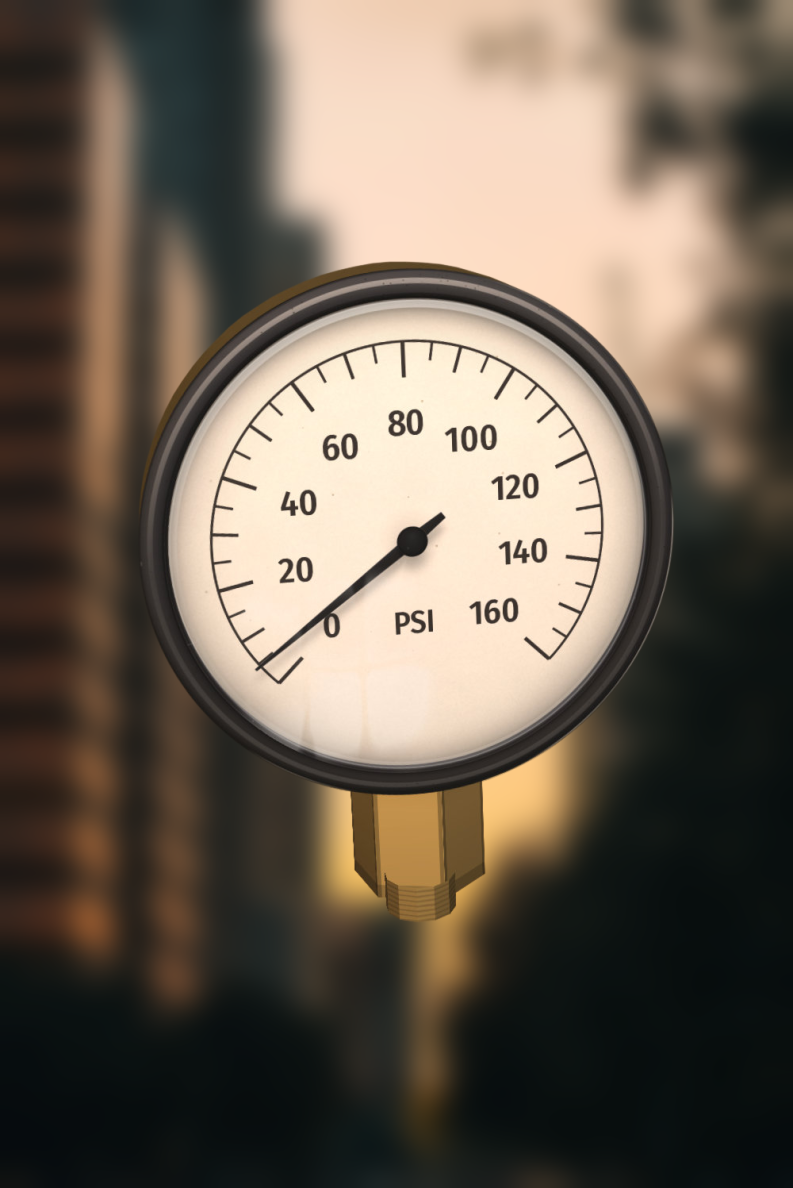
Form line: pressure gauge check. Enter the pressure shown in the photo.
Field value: 5 psi
